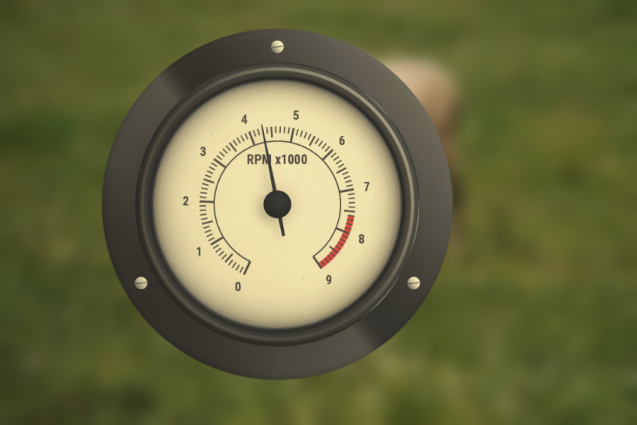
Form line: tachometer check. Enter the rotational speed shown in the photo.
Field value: 4300 rpm
